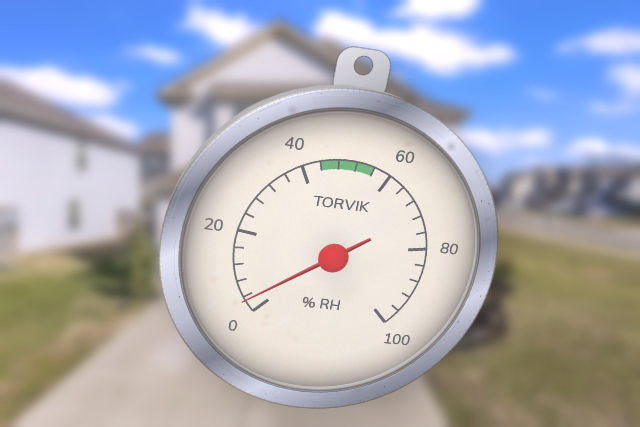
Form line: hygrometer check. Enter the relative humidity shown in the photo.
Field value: 4 %
